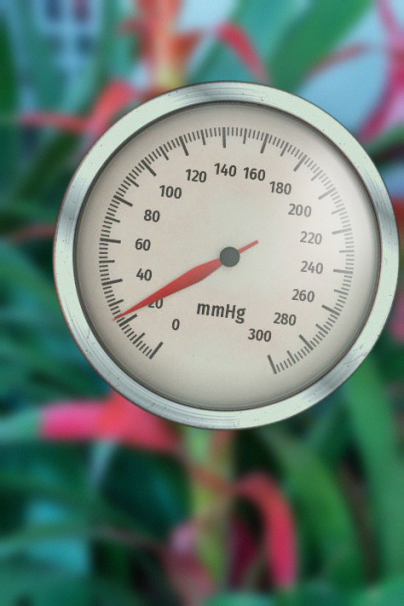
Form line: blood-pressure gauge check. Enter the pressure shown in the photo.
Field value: 24 mmHg
